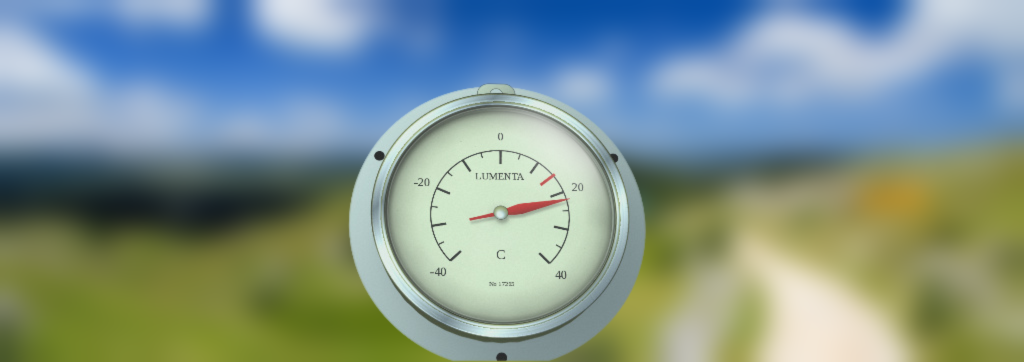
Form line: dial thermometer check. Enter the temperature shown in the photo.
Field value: 22.5 °C
